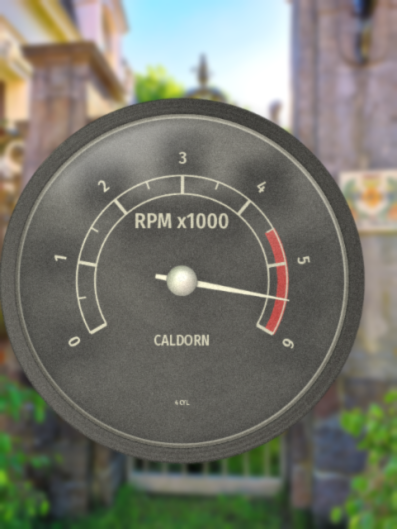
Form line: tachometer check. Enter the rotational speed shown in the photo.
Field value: 5500 rpm
